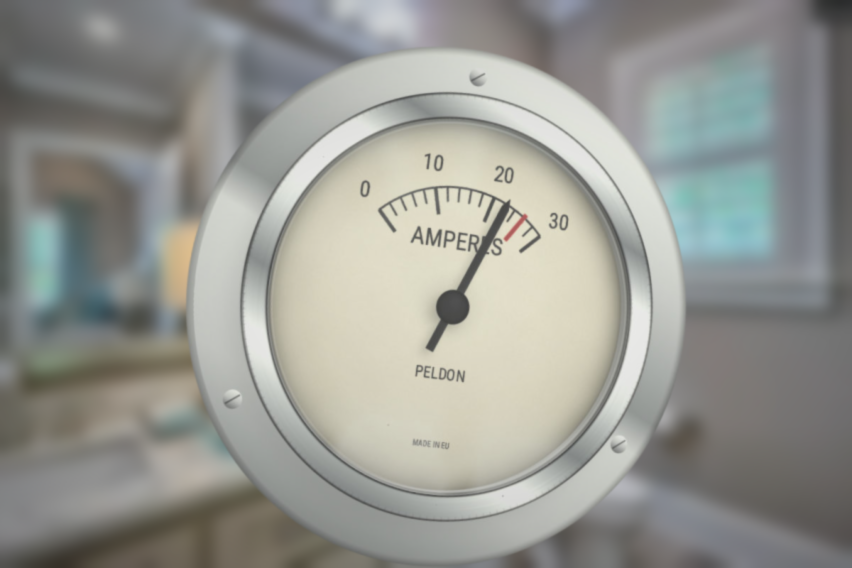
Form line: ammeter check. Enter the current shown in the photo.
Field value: 22 A
